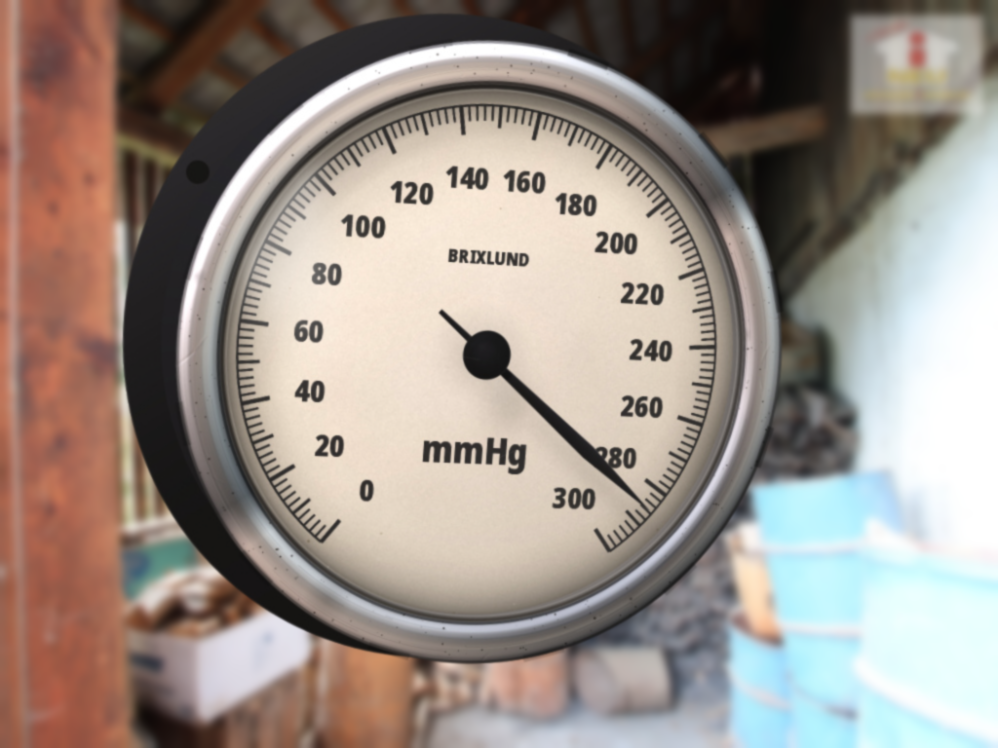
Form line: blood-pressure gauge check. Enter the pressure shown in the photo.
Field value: 286 mmHg
